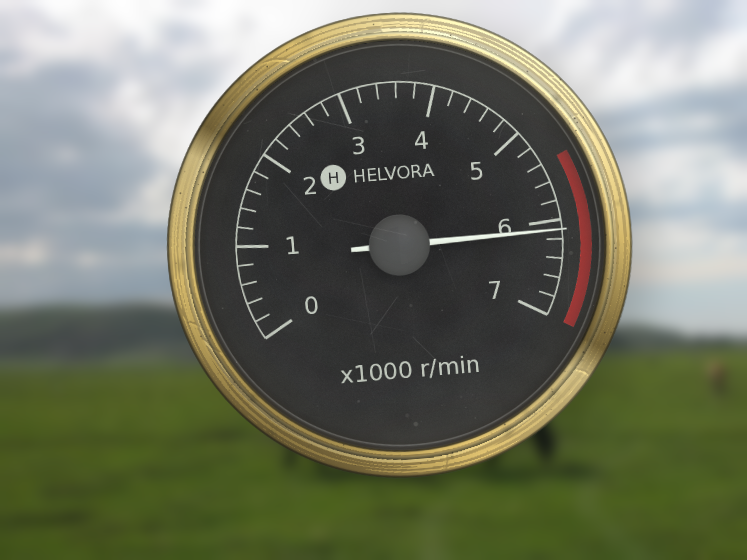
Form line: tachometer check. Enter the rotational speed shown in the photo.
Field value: 6100 rpm
